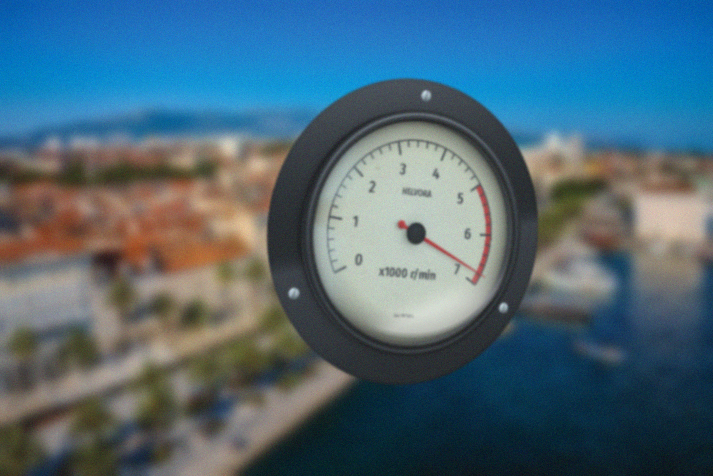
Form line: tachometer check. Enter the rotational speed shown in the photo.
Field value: 6800 rpm
